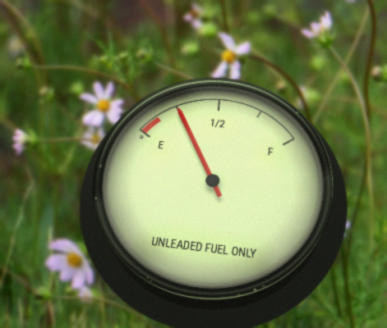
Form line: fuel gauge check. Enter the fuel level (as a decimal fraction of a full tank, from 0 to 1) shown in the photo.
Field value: 0.25
